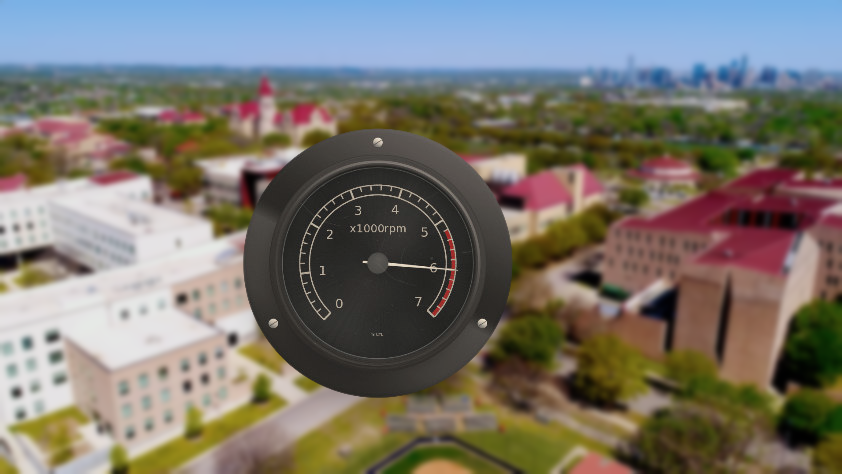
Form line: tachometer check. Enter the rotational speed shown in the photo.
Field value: 6000 rpm
